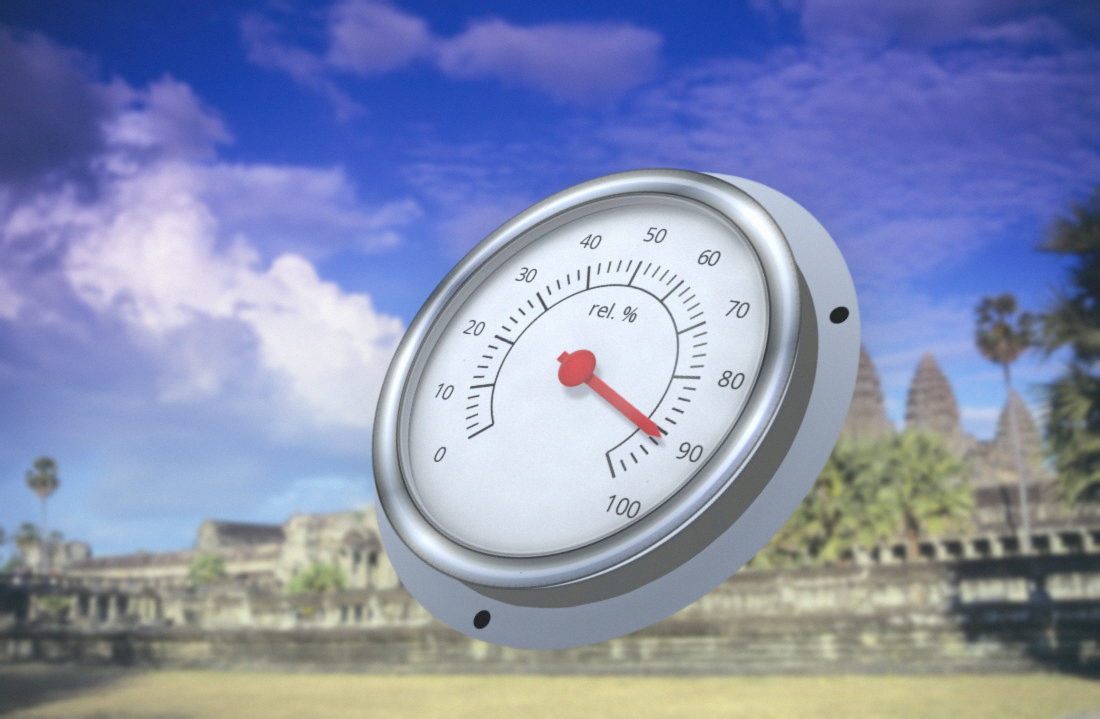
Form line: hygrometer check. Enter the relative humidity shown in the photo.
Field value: 91 %
